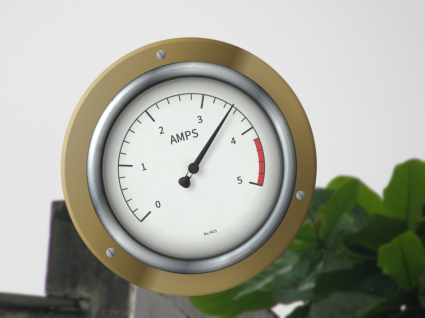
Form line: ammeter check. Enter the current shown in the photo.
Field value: 3.5 A
